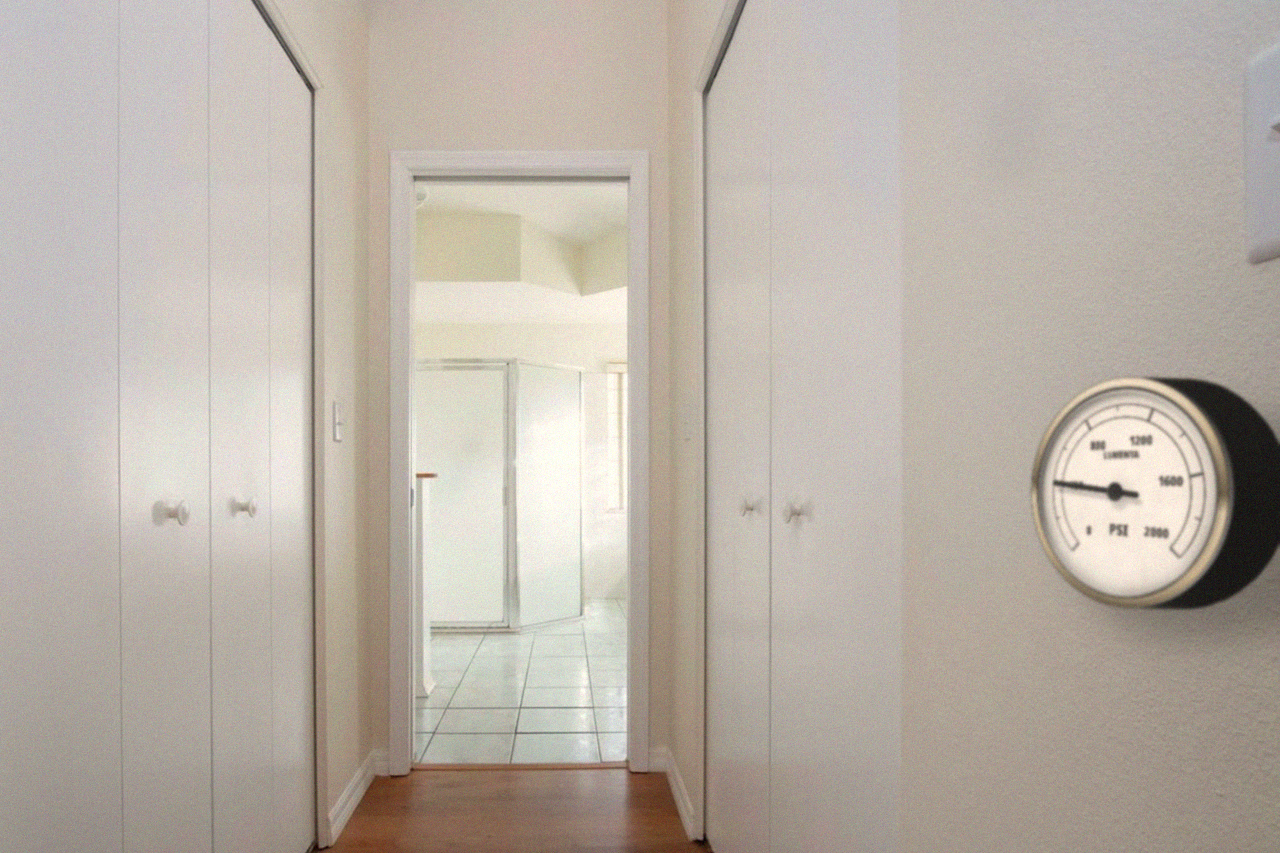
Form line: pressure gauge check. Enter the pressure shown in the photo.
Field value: 400 psi
